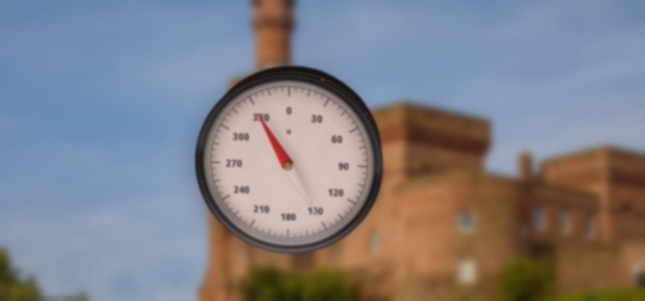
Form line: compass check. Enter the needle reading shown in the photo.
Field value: 330 °
